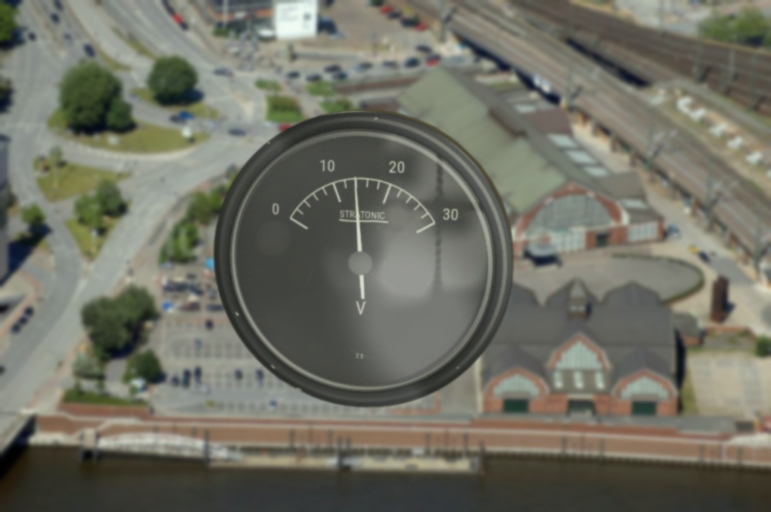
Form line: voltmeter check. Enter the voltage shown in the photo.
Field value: 14 V
